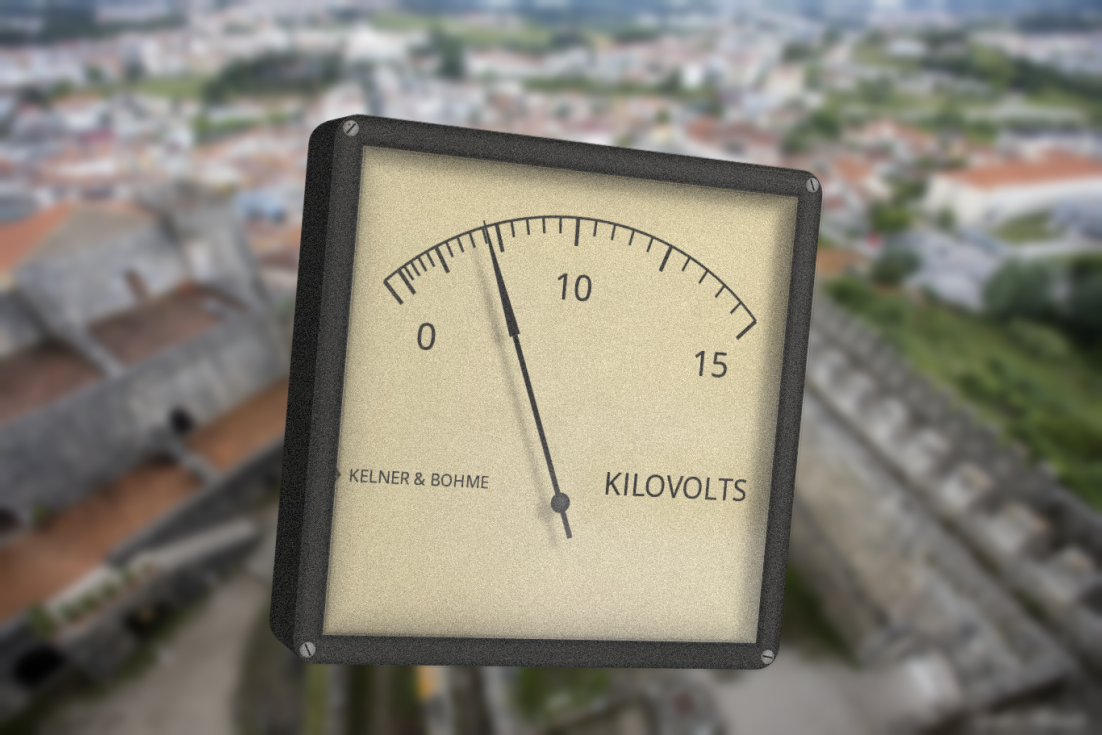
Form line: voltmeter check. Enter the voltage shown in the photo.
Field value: 7 kV
